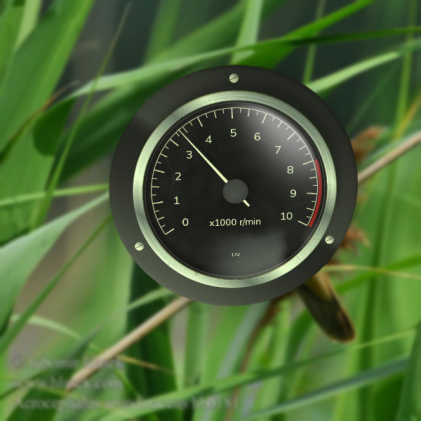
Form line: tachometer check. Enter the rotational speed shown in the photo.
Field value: 3375 rpm
